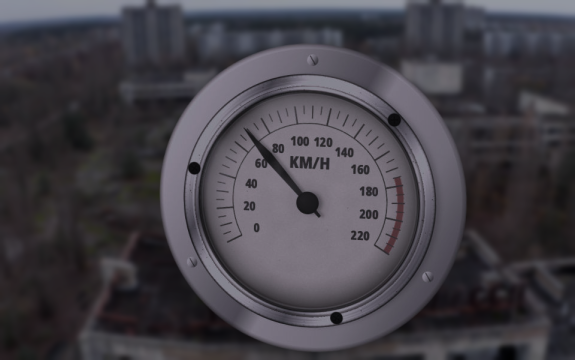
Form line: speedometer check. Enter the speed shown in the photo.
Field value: 70 km/h
